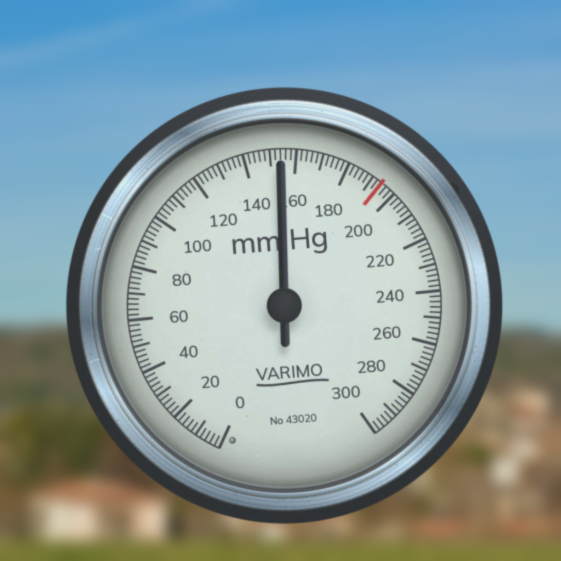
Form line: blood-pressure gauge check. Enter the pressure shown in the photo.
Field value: 154 mmHg
